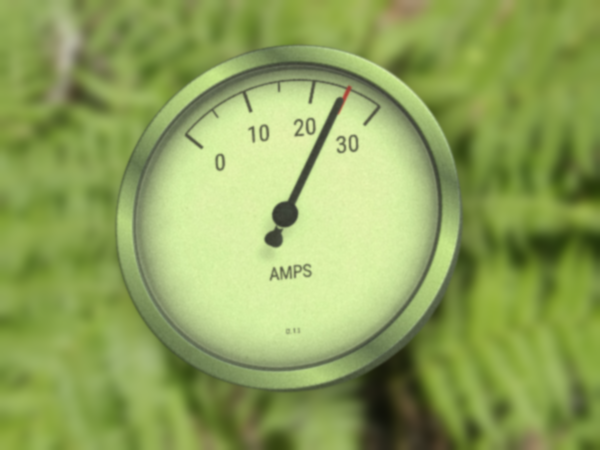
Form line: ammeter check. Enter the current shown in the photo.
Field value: 25 A
